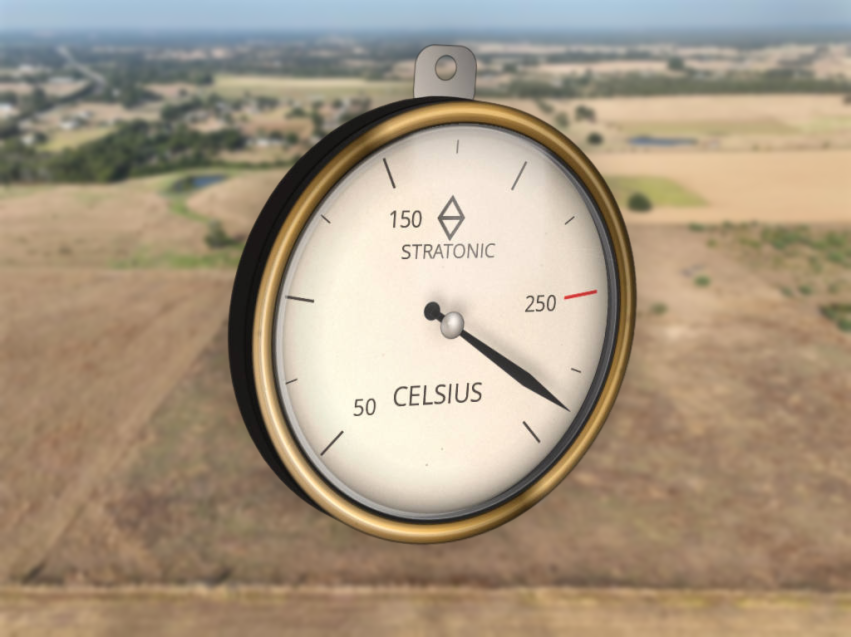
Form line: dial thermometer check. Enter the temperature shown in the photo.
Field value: 287.5 °C
